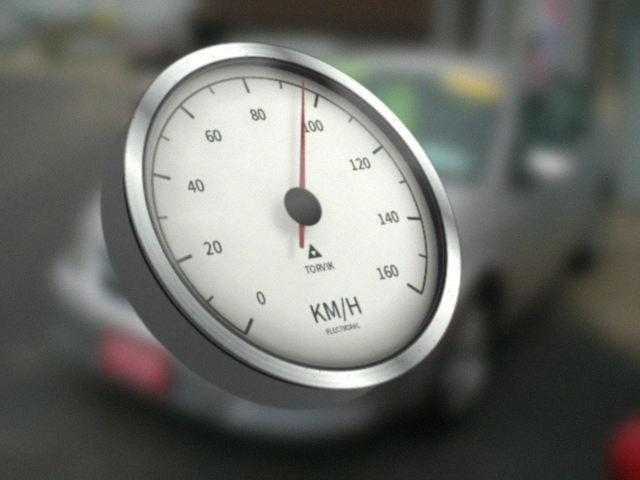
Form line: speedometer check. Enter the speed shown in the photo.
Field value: 95 km/h
